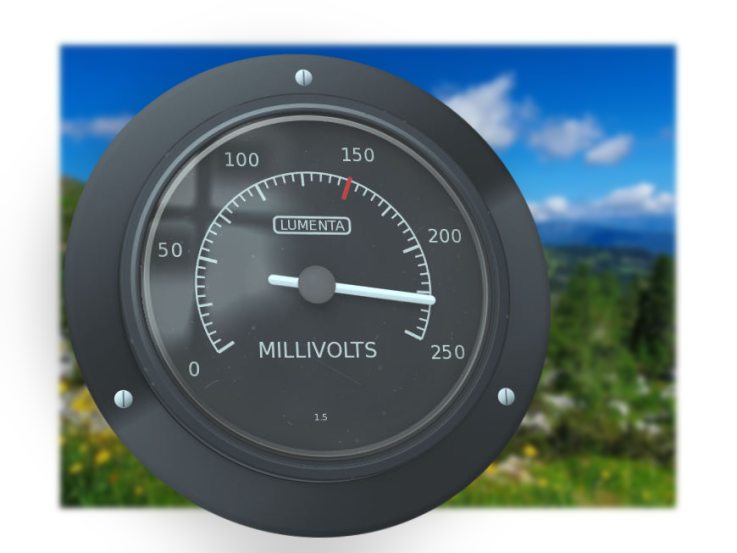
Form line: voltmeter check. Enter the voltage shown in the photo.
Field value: 230 mV
